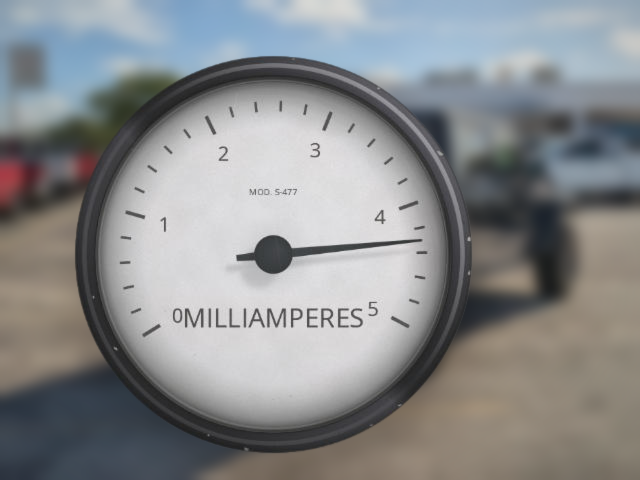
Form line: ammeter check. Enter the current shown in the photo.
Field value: 4.3 mA
